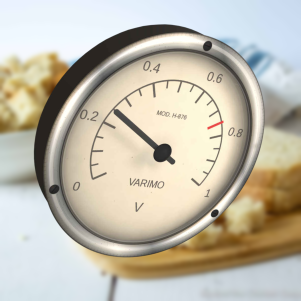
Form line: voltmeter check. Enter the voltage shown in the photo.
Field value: 0.25 V
